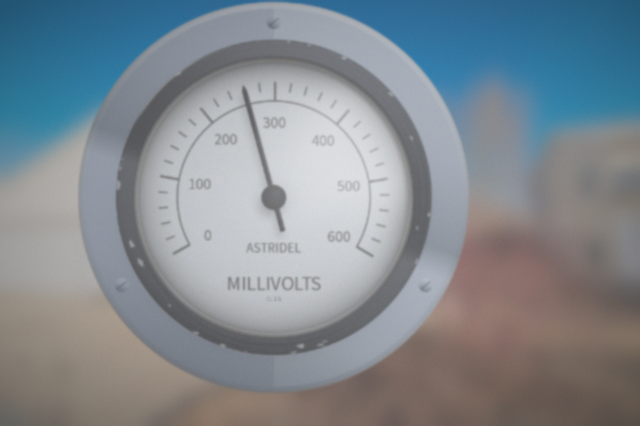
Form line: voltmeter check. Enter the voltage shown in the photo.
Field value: 260 mV
